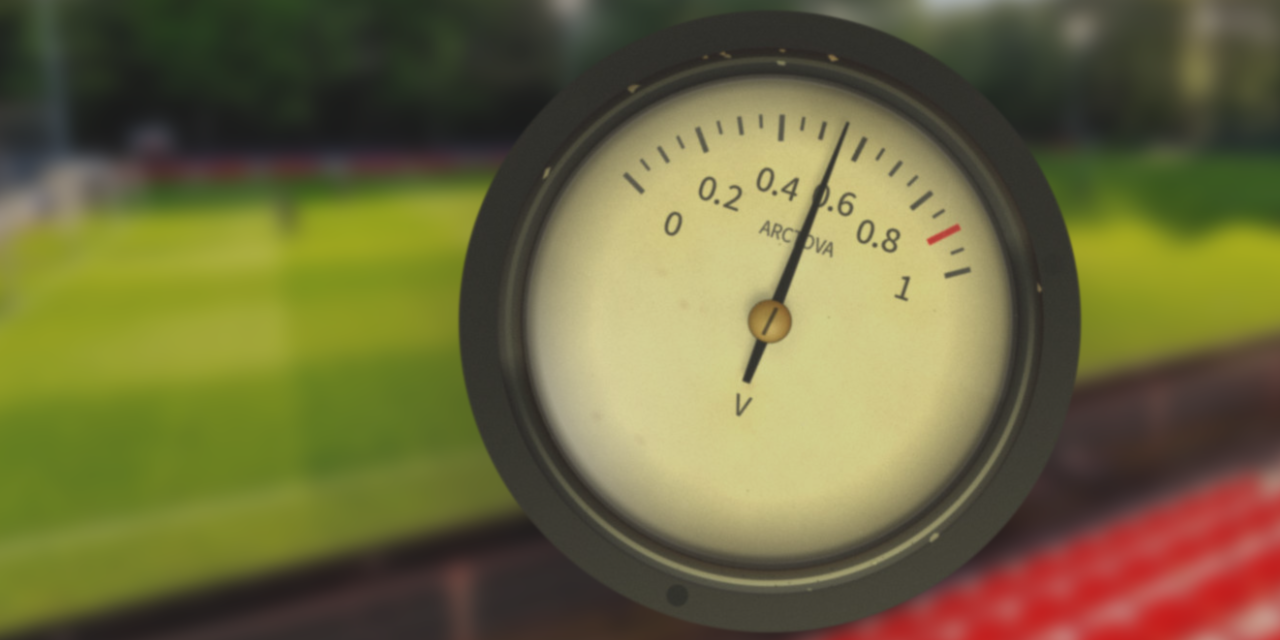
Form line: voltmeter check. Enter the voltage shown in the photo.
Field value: 0.55 V
